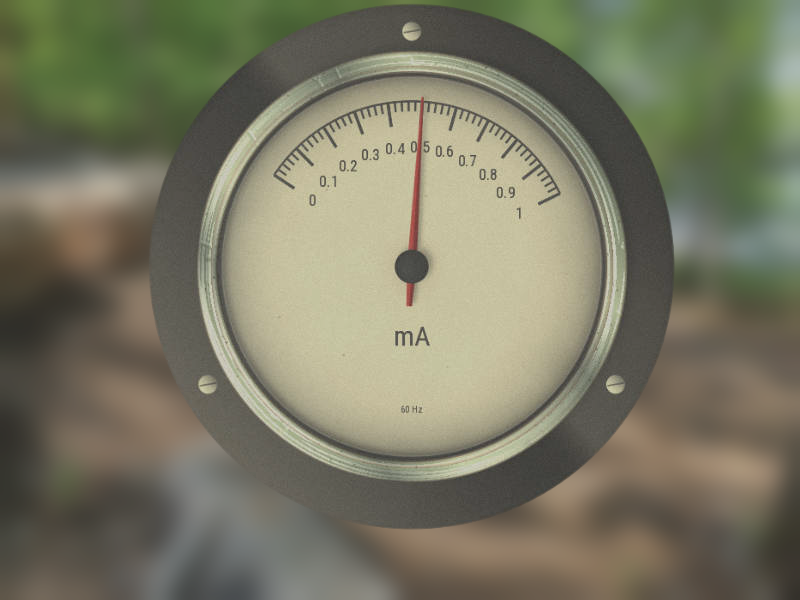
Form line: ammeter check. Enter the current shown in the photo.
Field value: 0.5 mA
